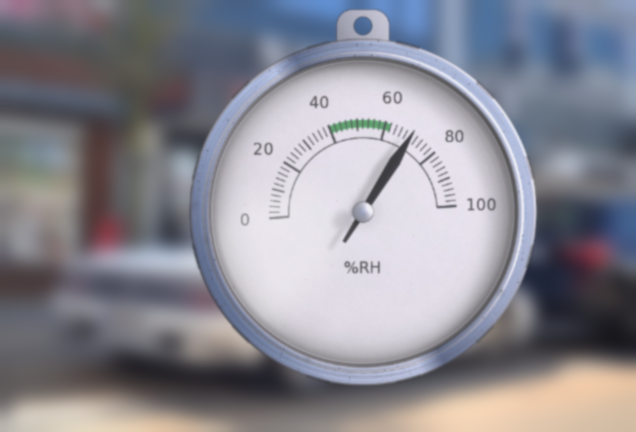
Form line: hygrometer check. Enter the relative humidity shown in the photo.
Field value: 70 %
